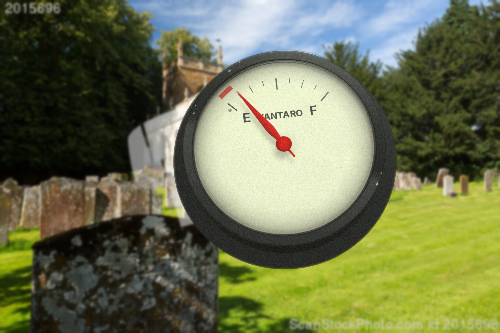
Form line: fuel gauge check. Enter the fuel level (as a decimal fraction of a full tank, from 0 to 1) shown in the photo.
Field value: 0.125
